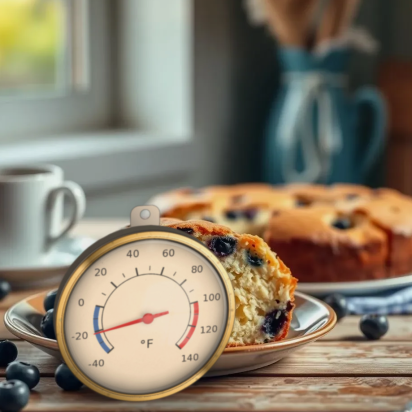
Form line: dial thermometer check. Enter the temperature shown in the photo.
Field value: -20 °F
